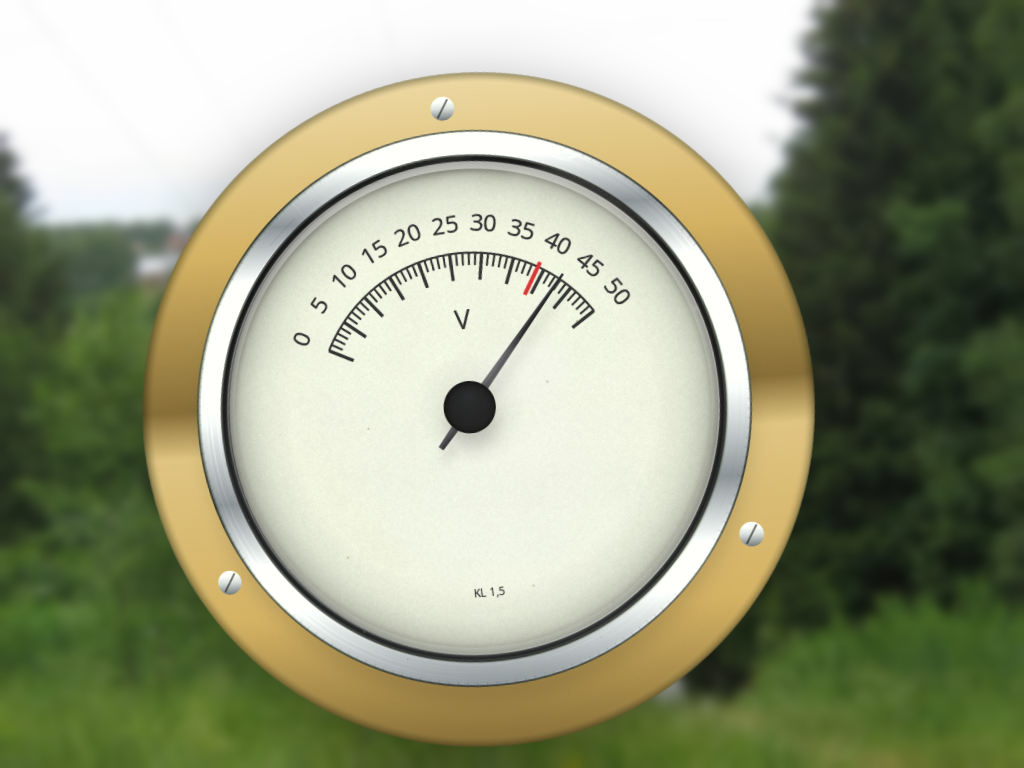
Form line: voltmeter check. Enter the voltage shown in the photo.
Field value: 43 V
